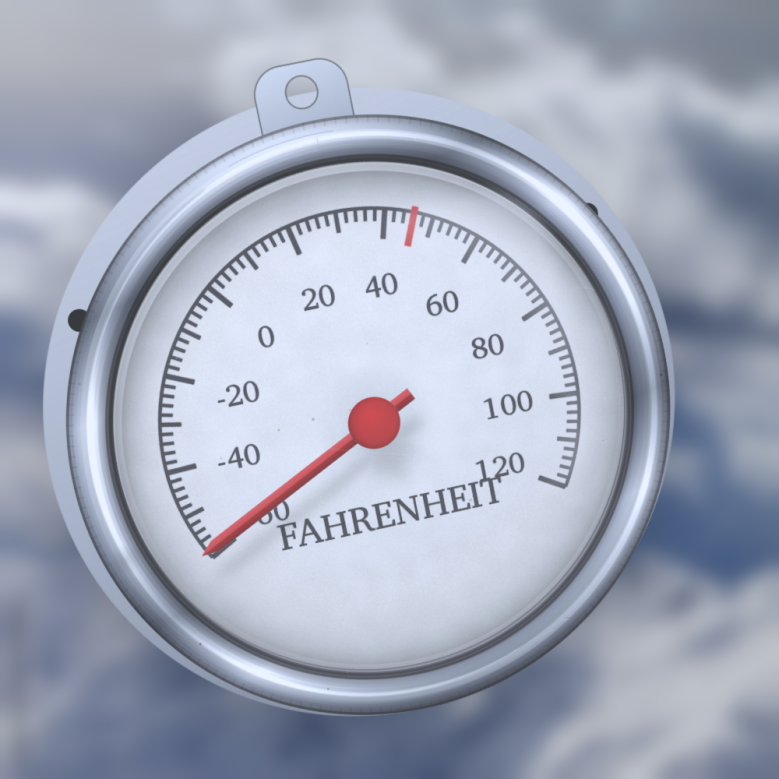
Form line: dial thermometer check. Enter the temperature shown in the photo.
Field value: -58 °F
